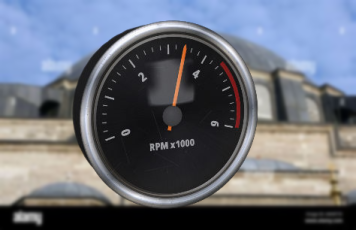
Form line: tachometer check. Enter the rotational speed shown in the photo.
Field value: 3400 rpm
